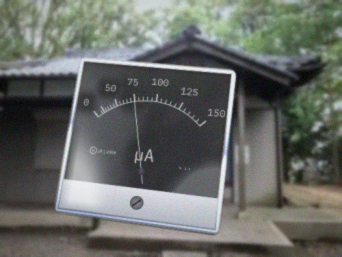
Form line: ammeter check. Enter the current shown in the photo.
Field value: 75 µA
